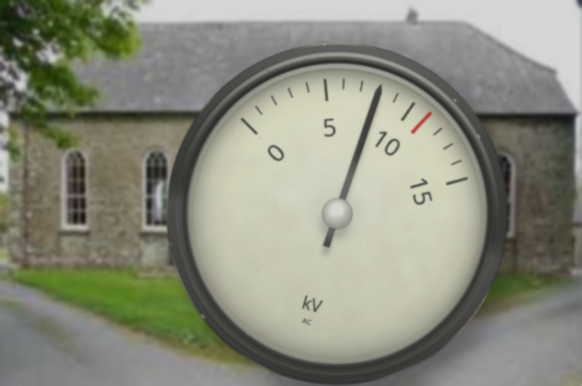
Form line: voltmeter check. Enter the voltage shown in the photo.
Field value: 8 kV
